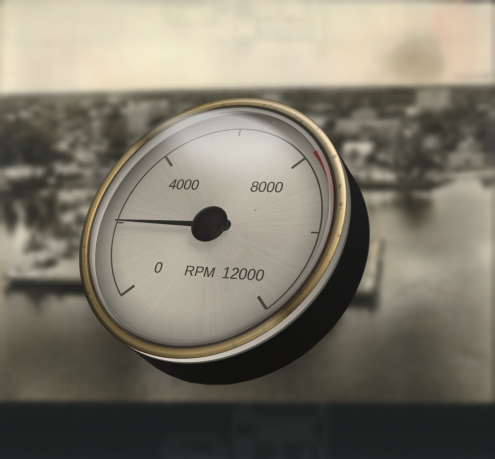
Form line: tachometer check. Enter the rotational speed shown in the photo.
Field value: 2000 rpm
